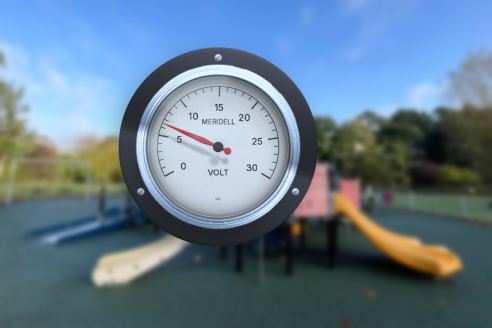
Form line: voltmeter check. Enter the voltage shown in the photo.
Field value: 6.5 V
